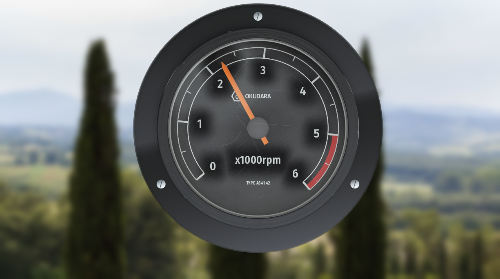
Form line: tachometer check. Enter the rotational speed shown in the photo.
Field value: 2250 rpm
